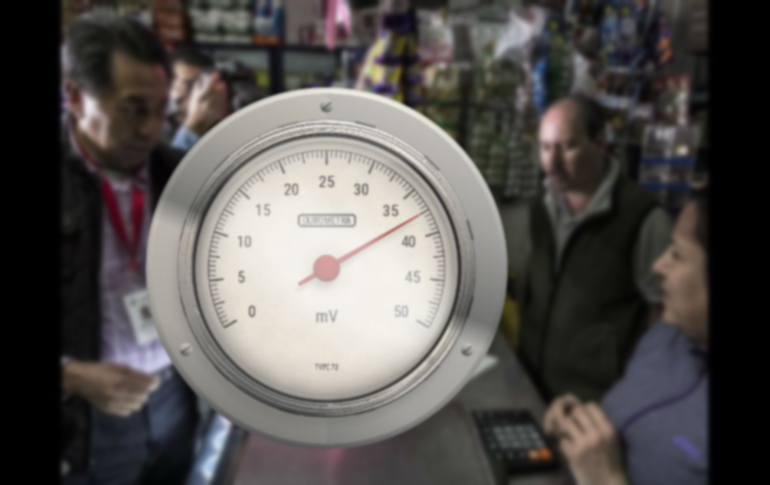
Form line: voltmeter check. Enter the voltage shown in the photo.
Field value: 37.5 mV
